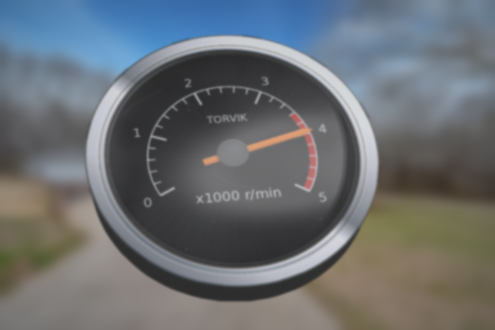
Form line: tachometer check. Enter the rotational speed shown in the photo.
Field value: 4000 rpm
